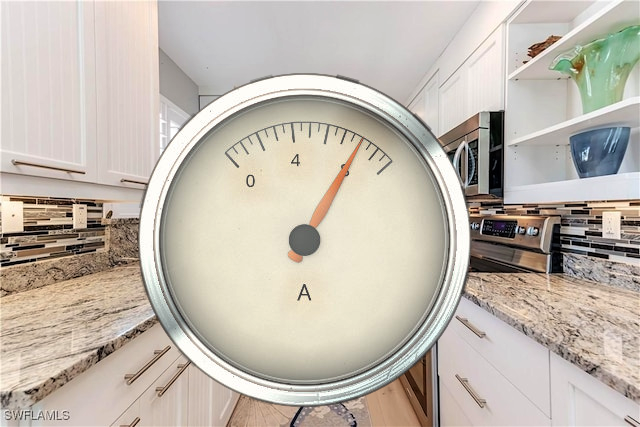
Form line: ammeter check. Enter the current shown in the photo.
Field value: 8 A
